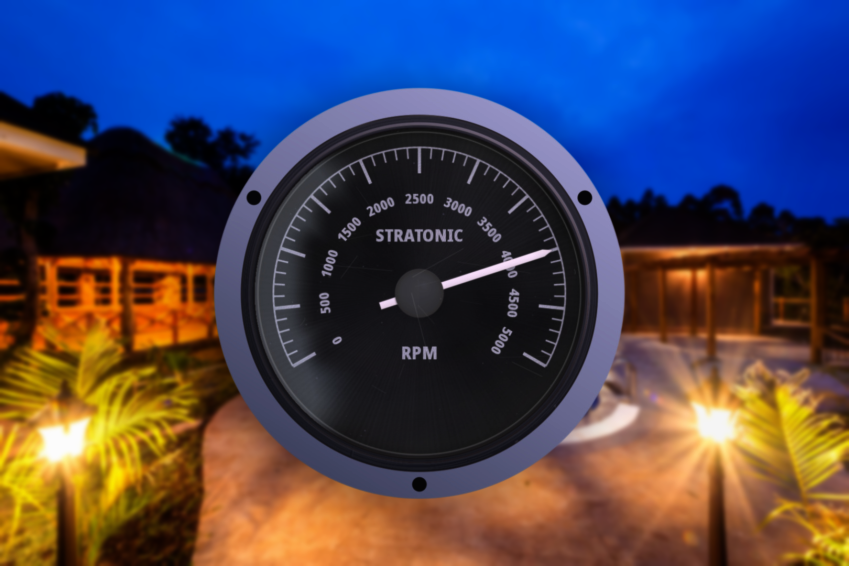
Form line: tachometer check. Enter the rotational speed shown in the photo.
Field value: 4000 rpm
